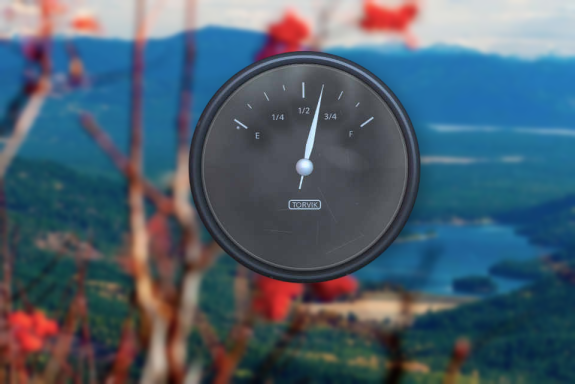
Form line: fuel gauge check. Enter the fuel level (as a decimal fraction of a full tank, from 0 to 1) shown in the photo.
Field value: 0.625
